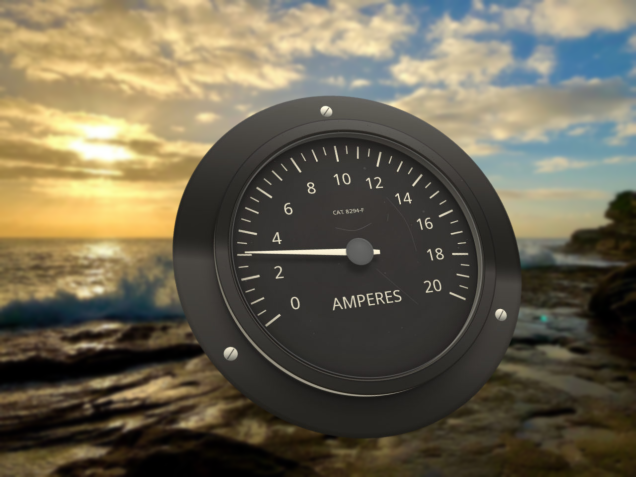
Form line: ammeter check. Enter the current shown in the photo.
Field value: 3 A
